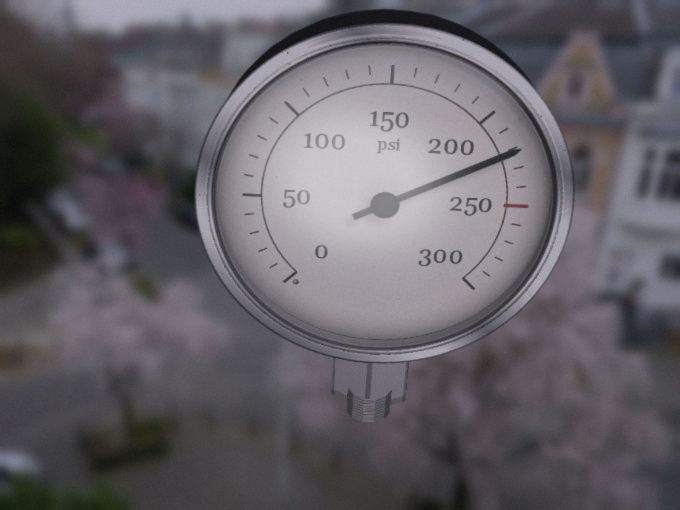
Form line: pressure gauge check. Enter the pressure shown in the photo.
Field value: 220 psi
